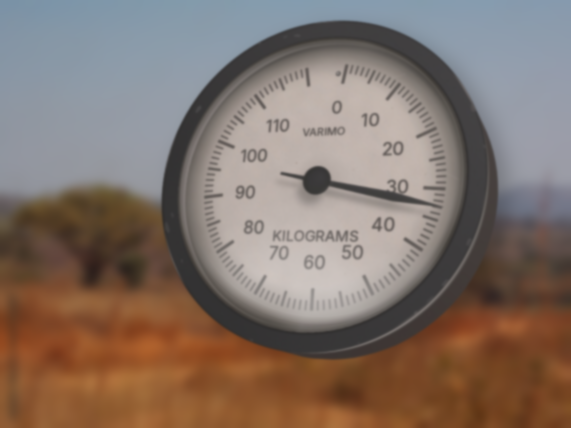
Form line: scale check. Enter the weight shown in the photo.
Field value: 33 kg
